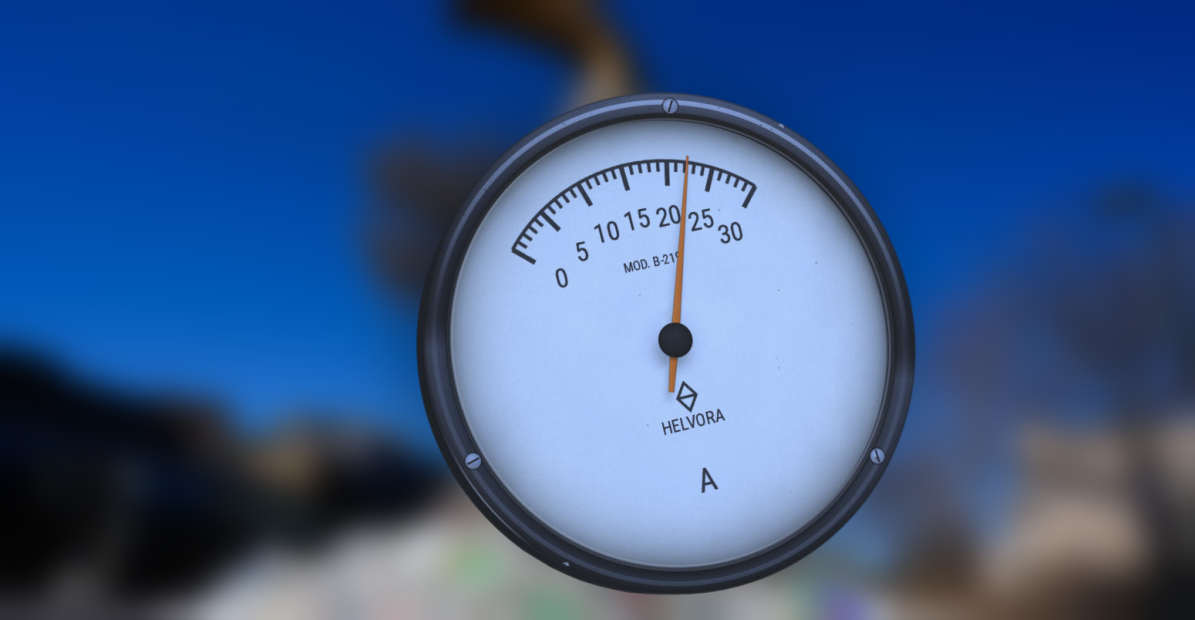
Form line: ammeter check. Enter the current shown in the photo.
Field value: 22 A
